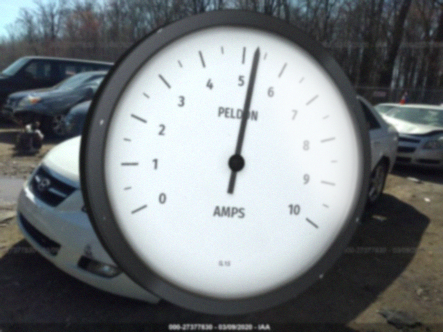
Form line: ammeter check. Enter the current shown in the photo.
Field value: 5.25 A
